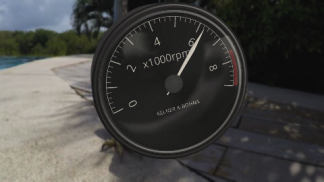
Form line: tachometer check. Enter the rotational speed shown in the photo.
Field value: 6200 rpm
